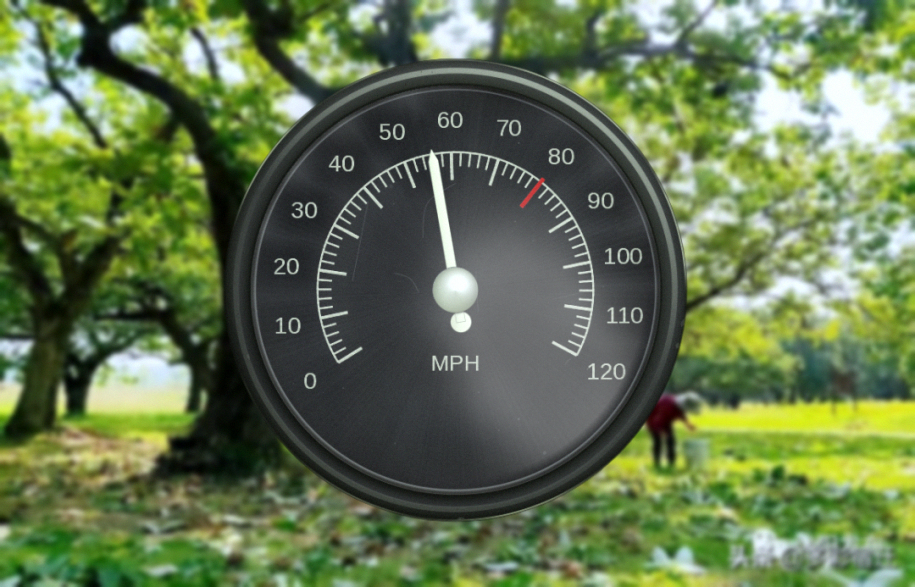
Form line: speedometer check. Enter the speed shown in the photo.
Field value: 56 mph
